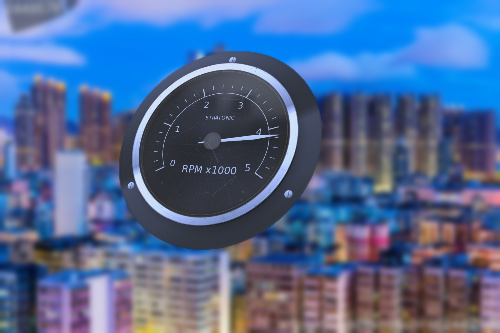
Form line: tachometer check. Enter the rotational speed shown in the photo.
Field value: 4200 rpm
